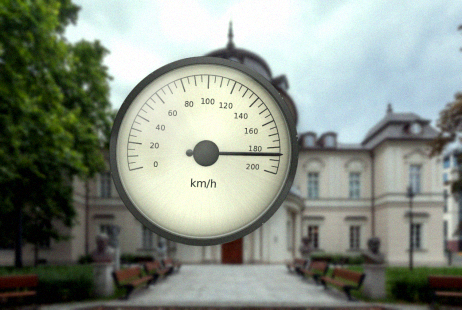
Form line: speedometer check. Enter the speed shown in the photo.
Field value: 185 km/h
